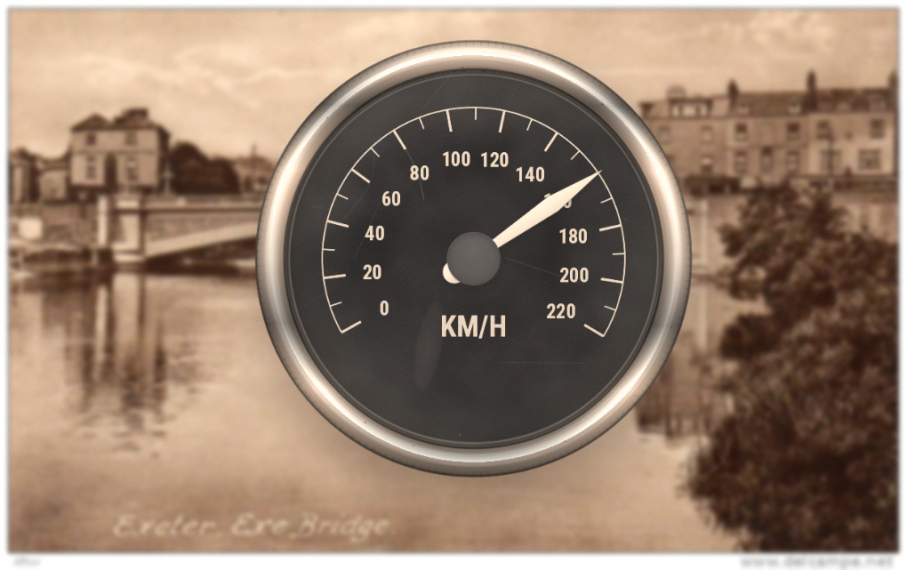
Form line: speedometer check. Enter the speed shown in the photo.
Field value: 160 km/h
